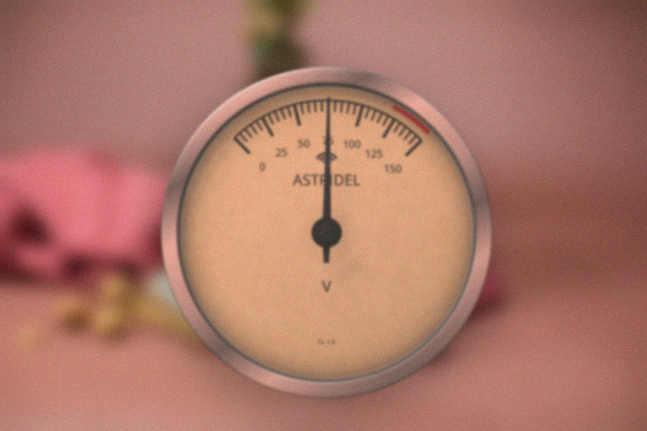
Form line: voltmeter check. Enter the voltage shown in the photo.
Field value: 75 V
